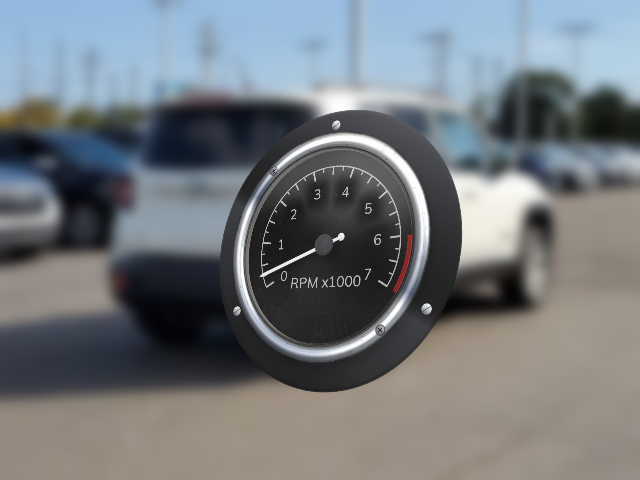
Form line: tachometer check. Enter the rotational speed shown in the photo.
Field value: 250 rpm
